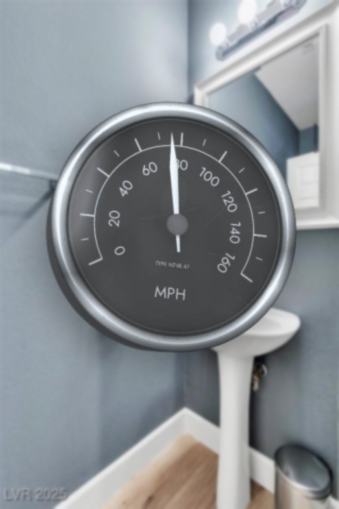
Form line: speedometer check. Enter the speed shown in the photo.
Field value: 75 mph
